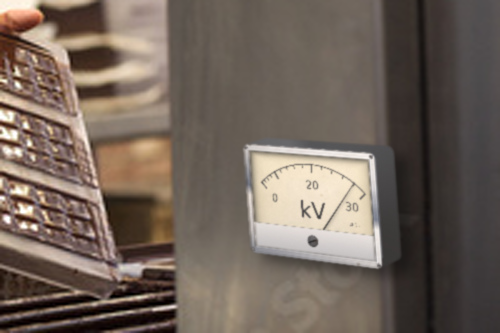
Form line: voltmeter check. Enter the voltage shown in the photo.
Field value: 28 kV
